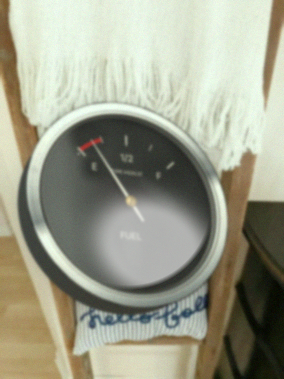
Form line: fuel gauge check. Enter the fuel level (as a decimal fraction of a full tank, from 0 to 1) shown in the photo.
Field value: 0.125
